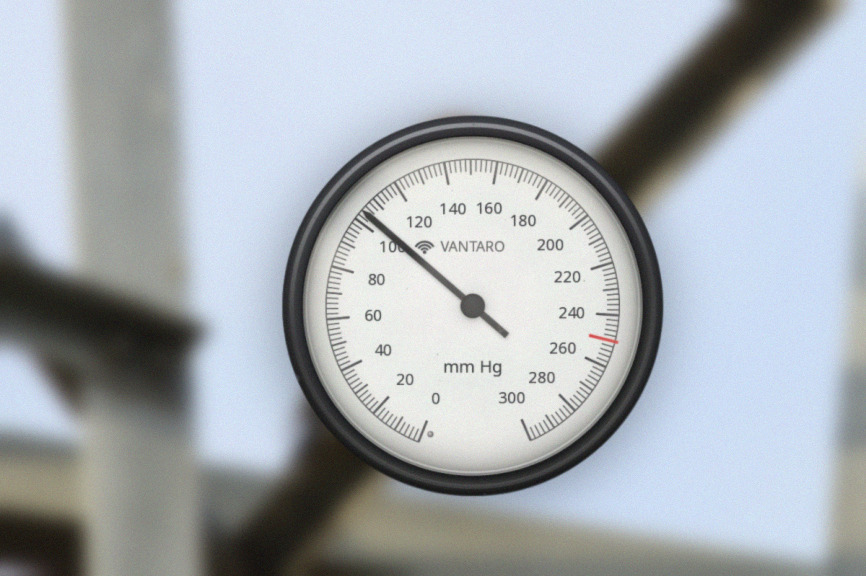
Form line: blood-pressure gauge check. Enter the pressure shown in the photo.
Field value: 104 mmHg
